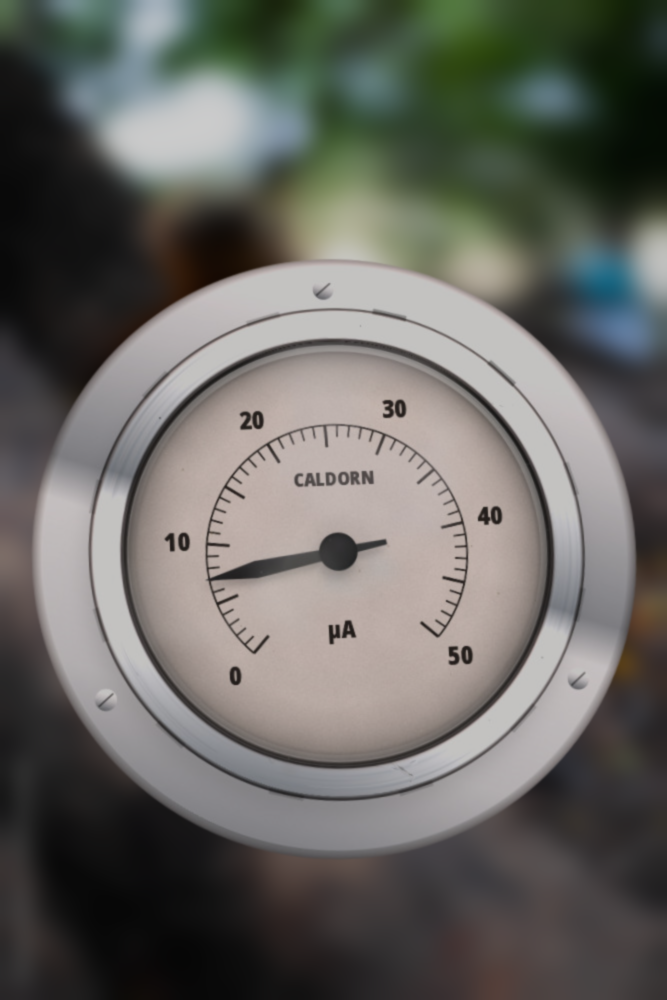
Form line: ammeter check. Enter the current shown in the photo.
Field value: 7 µA
